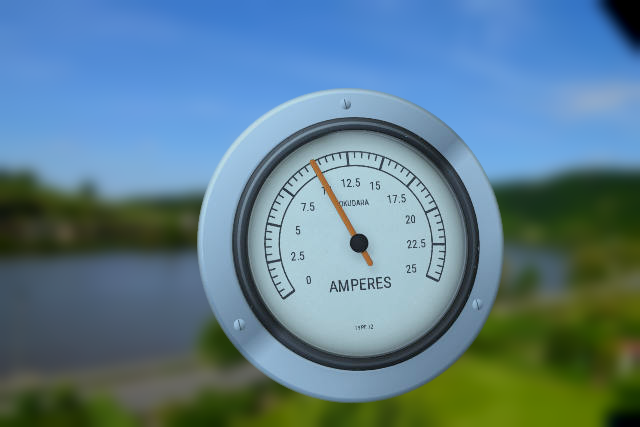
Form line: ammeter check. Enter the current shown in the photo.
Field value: 10 A
